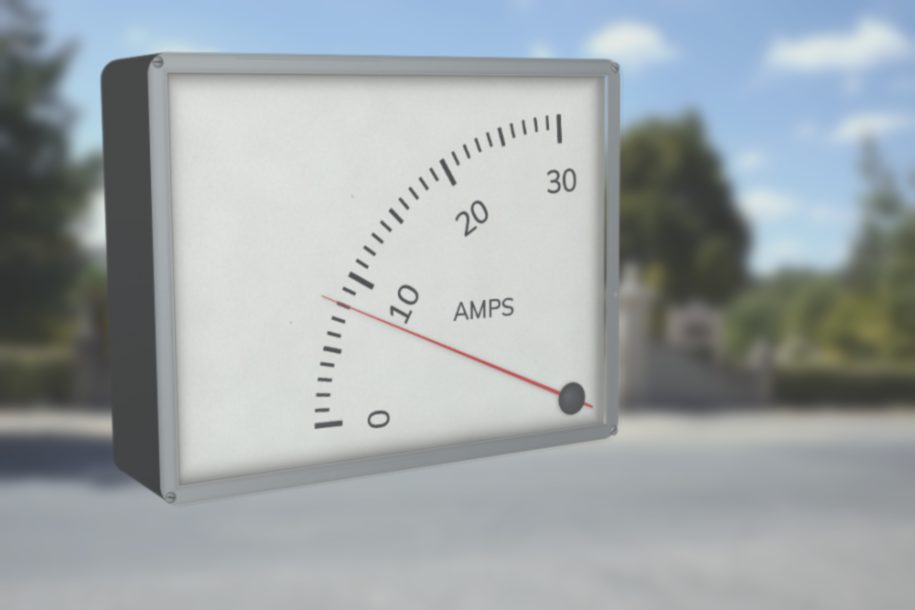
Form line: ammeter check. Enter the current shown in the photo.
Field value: 8 A
